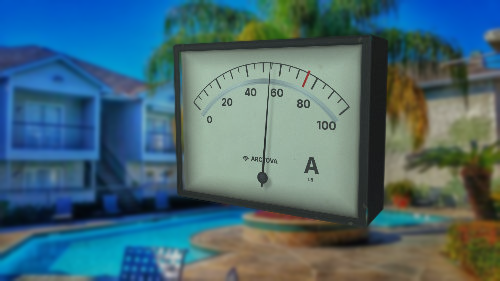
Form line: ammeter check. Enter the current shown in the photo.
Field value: 55 A
